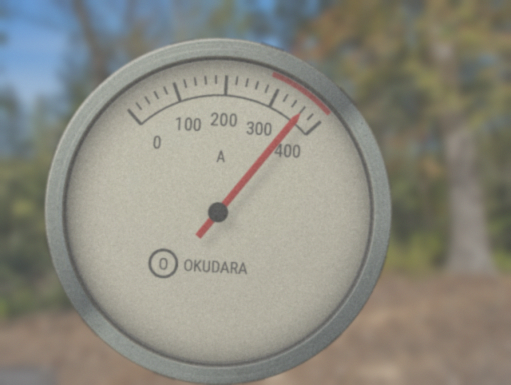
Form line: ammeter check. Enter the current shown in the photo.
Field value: 360 A
